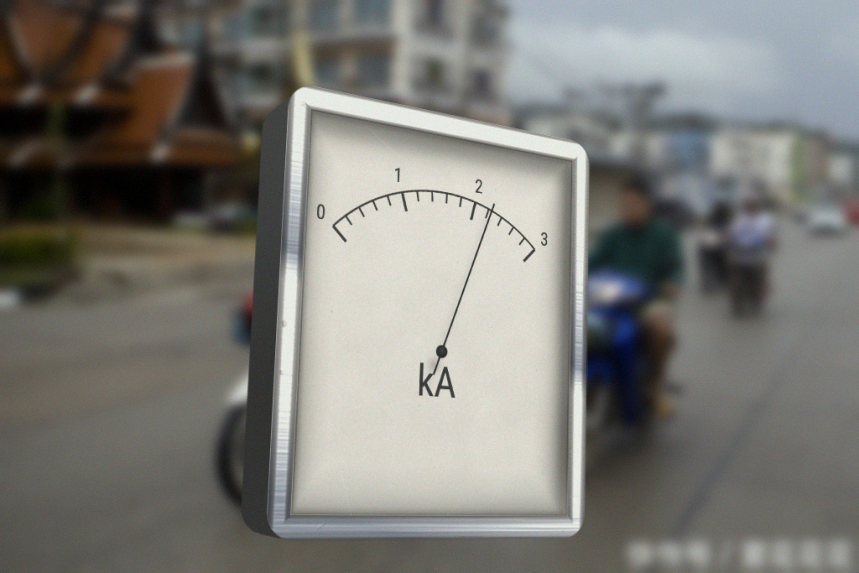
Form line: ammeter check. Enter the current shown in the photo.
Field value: 2.2 kA
